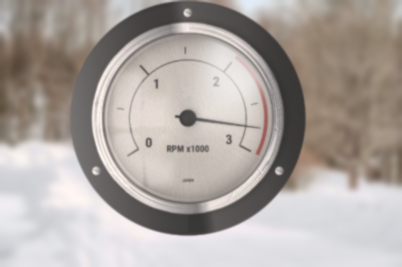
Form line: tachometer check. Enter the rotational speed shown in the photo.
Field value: 2750 rpm
